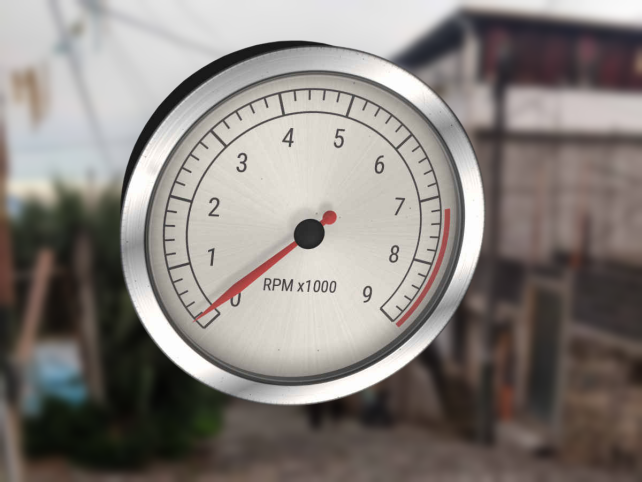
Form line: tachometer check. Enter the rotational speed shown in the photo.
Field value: 200 rpm
